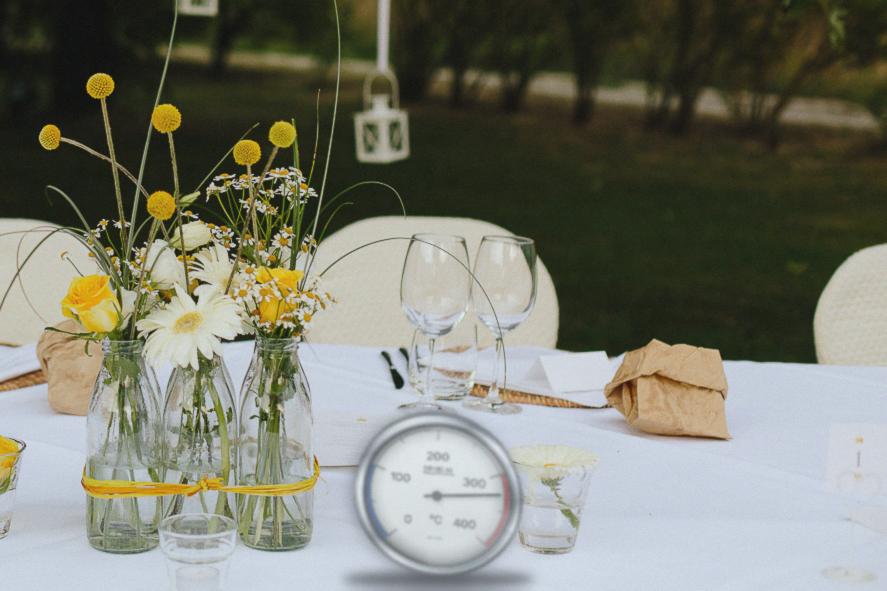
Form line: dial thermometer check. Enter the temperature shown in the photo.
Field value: 325 °C
